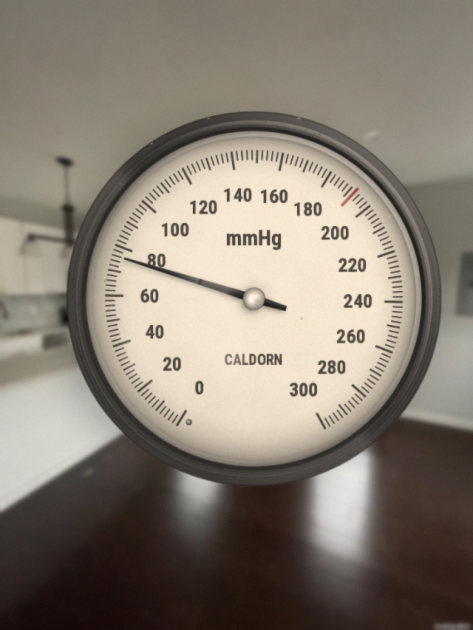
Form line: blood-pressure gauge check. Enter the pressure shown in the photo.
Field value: 76 mmHg
